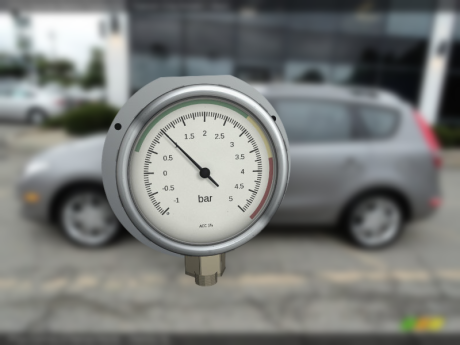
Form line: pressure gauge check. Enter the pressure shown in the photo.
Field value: 1 bar
